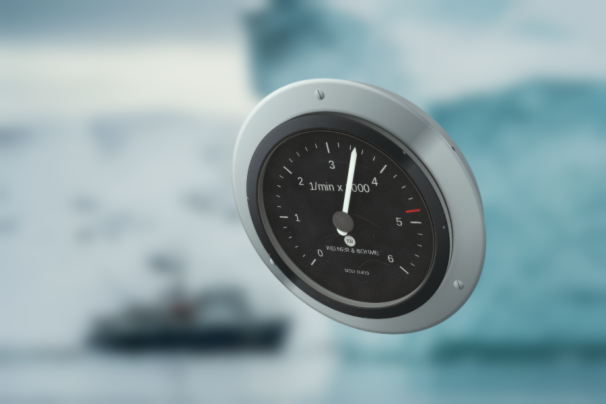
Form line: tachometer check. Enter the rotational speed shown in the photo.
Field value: 3500 rpm
